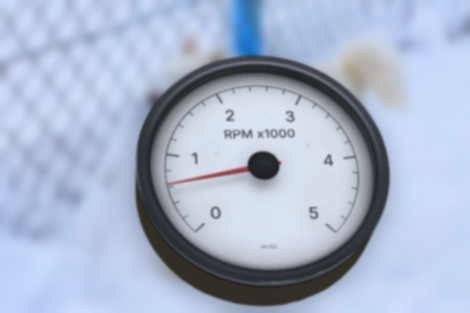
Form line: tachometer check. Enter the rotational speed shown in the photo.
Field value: 600 rpm
